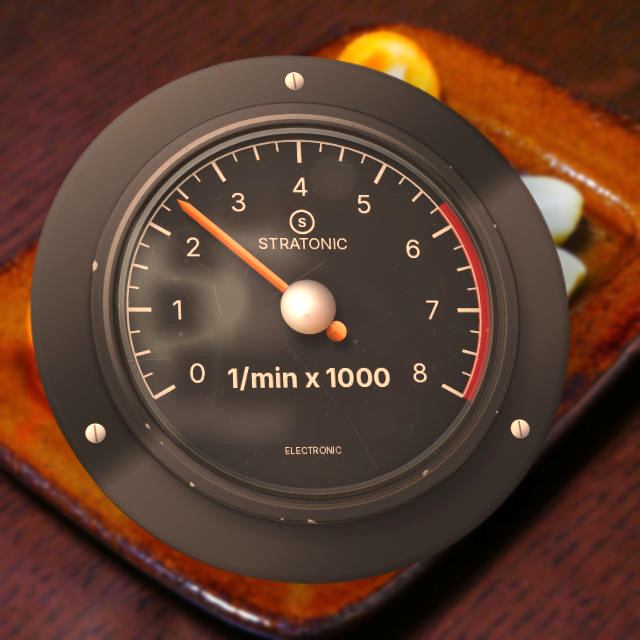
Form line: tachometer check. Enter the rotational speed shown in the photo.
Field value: 2375 rpm
